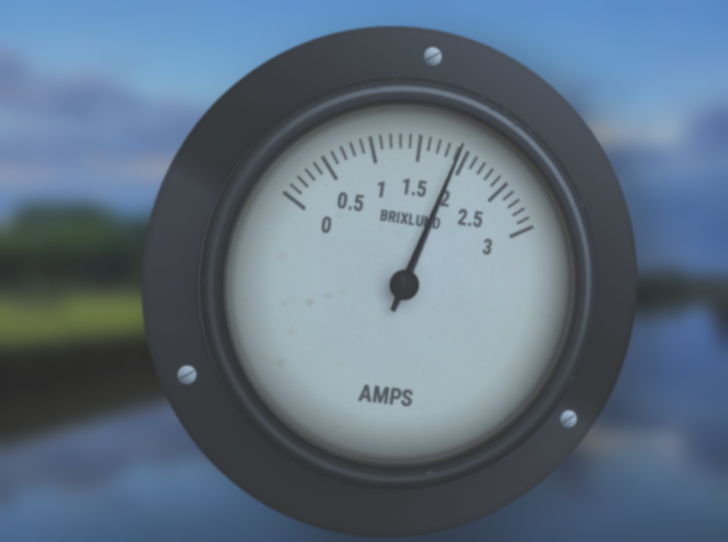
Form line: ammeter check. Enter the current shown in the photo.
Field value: 1.9 A
